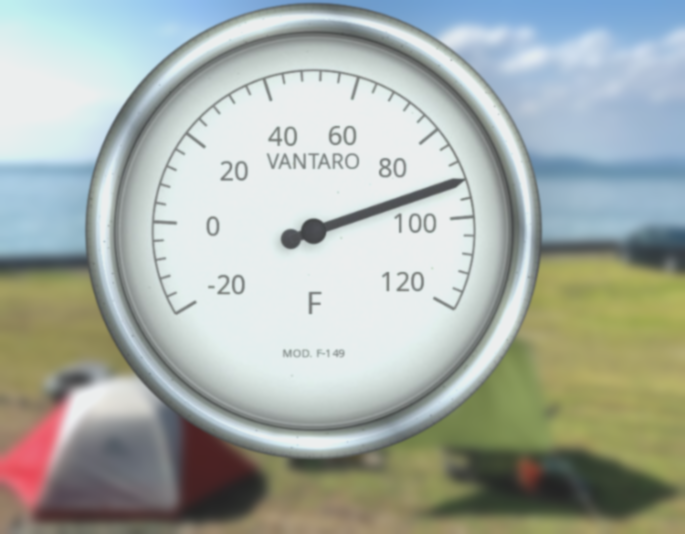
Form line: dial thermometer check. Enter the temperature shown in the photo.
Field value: 92 °F
